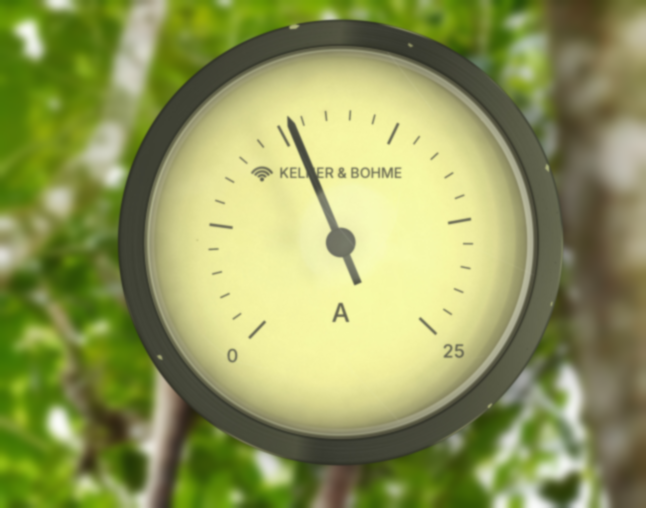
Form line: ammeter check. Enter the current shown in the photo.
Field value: 10.5 A
